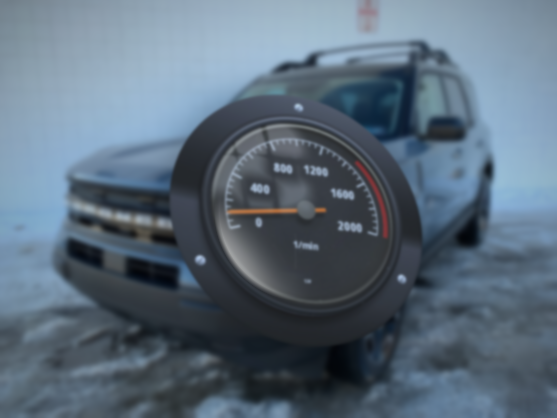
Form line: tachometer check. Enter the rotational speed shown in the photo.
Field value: 100 rpm
